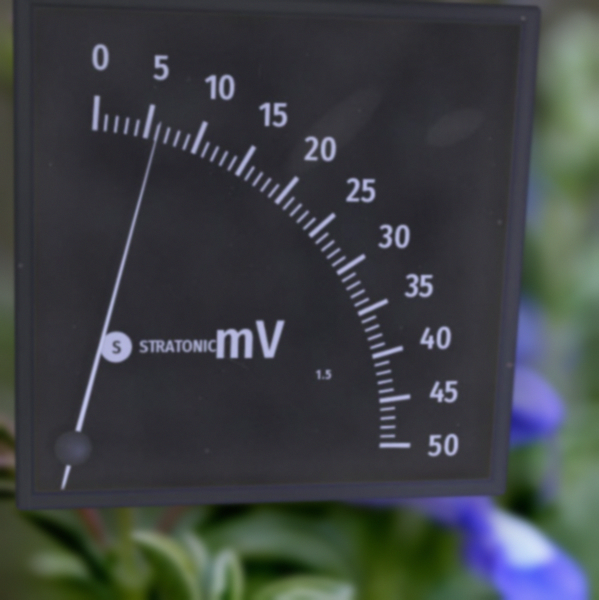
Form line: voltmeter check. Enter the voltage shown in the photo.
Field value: 6 mV
